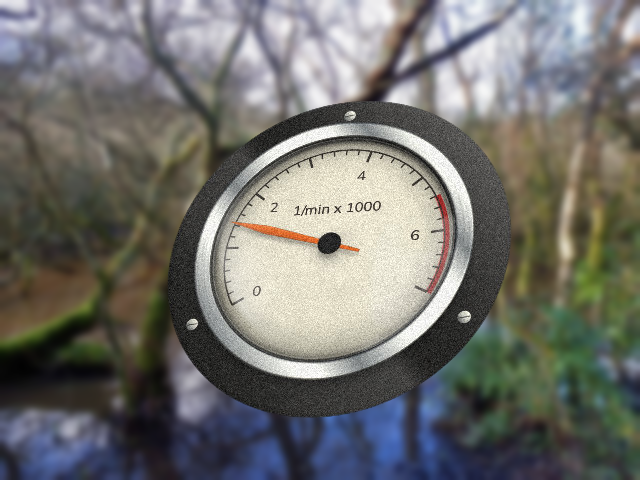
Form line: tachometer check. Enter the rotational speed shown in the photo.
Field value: 1400 rpm
